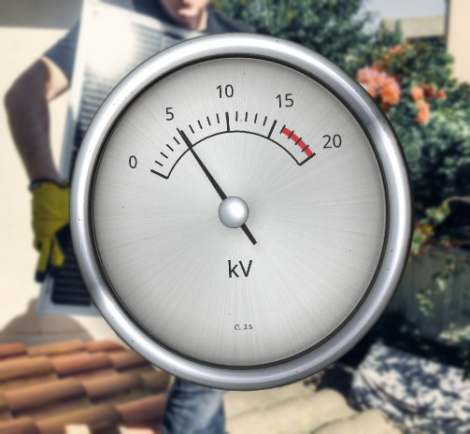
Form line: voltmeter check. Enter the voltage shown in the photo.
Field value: 5 kV
